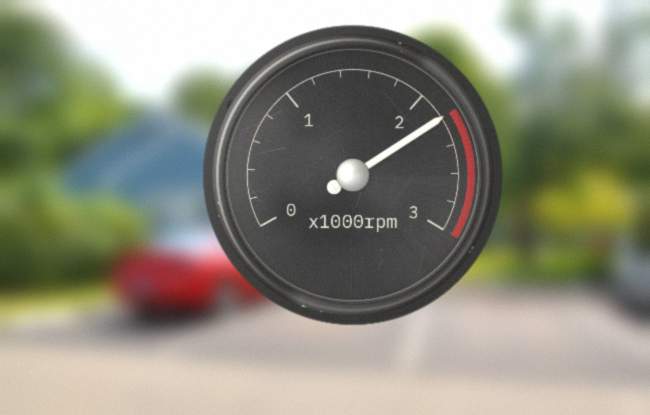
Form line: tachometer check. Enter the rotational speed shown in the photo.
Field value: 2200 rpm
